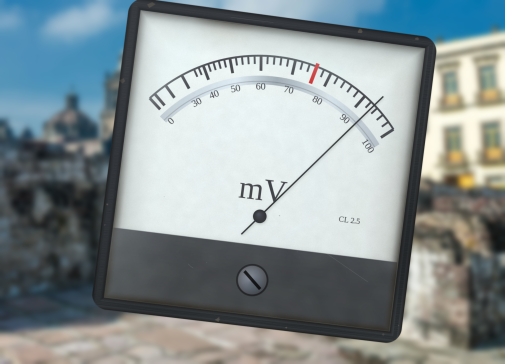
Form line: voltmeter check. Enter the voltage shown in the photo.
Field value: 93 mV
